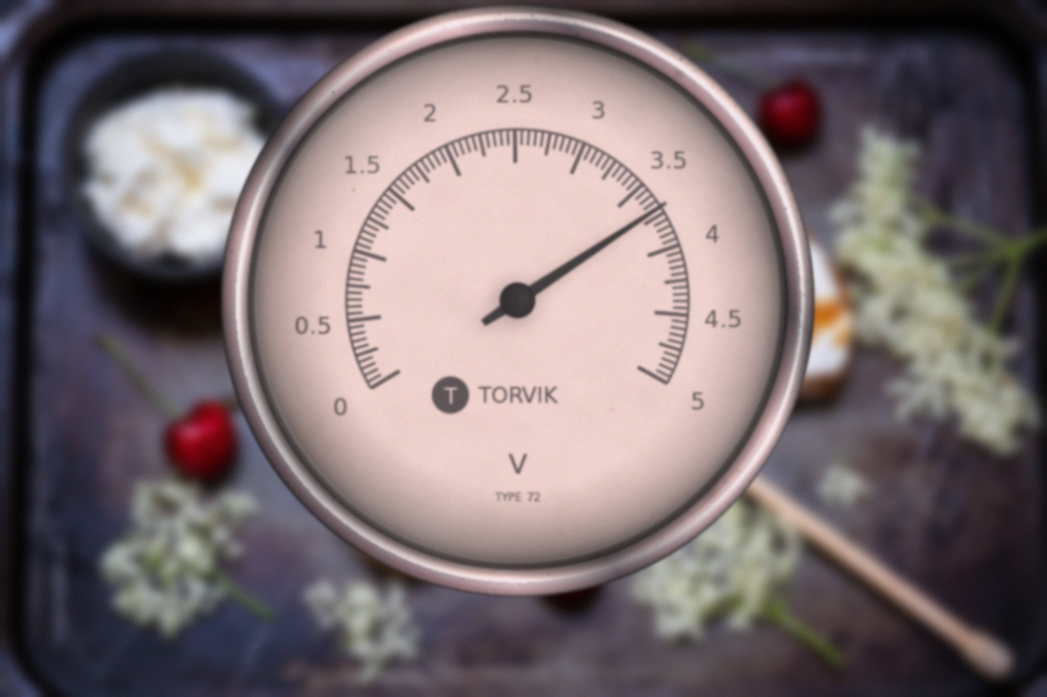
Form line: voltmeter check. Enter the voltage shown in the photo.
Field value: 3.7 V
